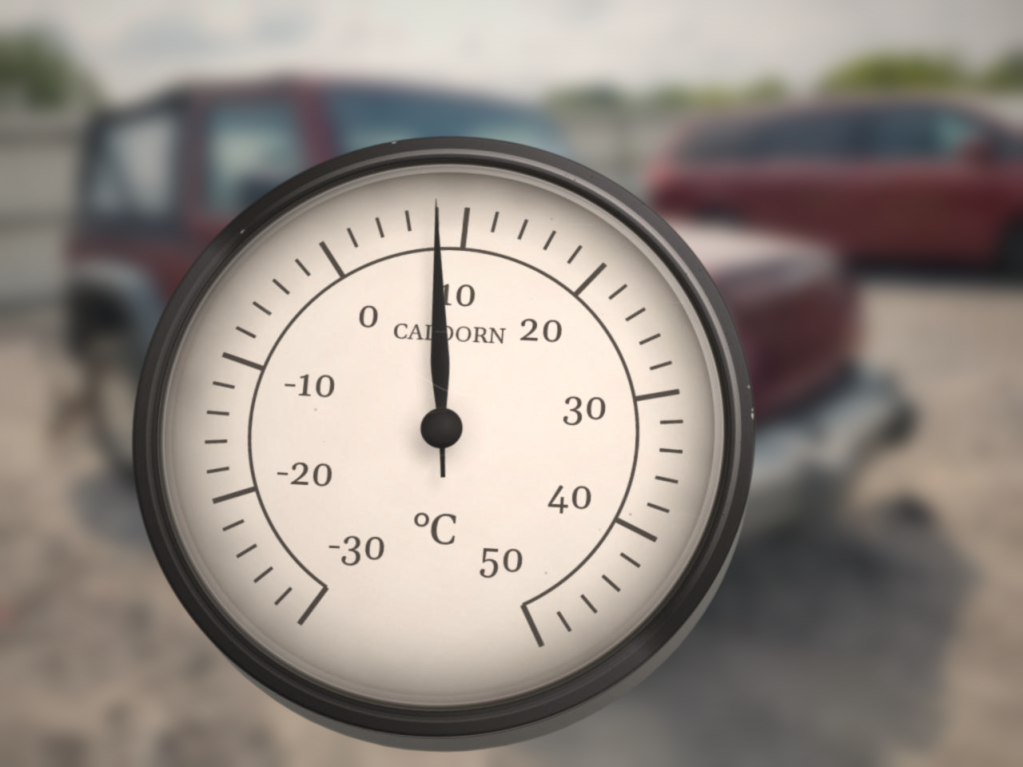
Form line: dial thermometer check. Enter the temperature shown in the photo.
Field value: 8 °C
